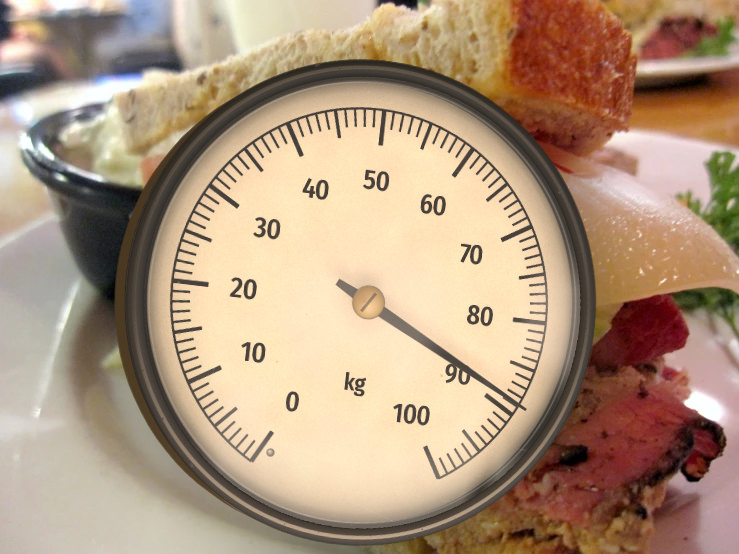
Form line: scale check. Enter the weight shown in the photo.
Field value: 89 kg
